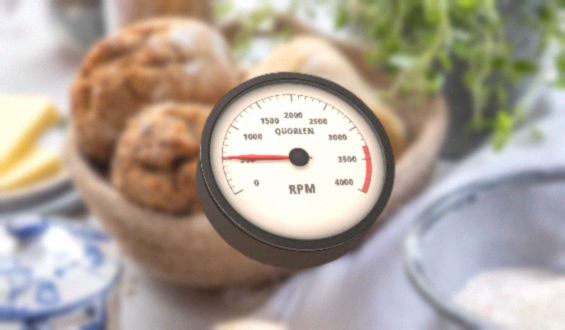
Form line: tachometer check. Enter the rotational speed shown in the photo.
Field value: 500 rpm
